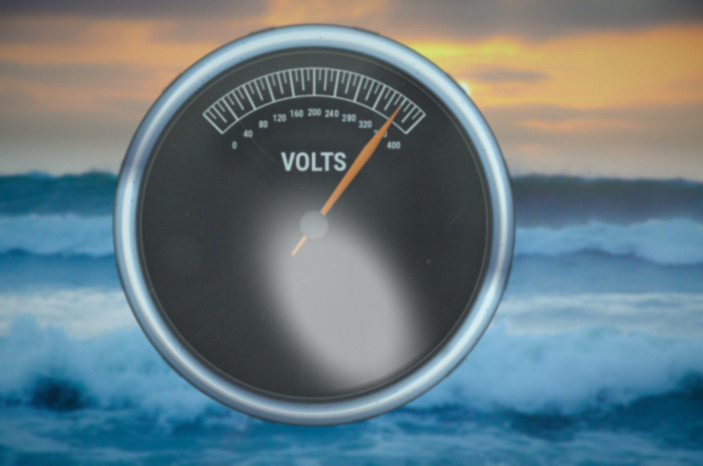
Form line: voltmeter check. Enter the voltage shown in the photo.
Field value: 360 V
